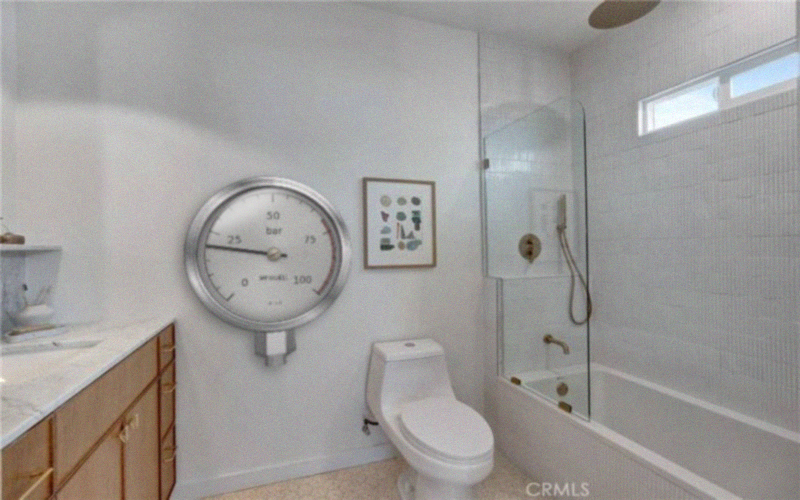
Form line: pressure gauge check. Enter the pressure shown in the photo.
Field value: 20 bar
